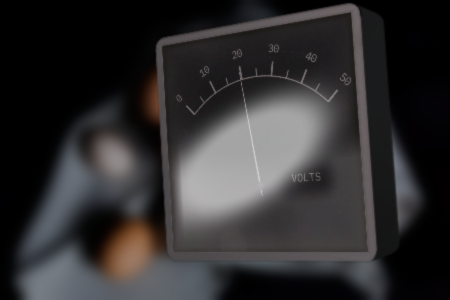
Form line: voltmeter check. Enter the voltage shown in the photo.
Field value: 20 V
